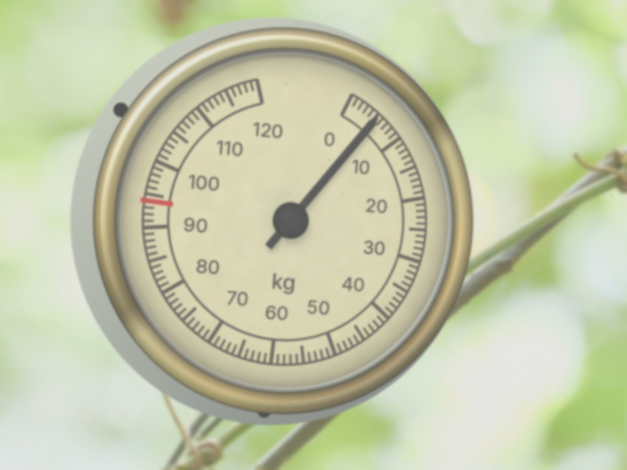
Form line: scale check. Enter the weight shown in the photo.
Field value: 5 kg
